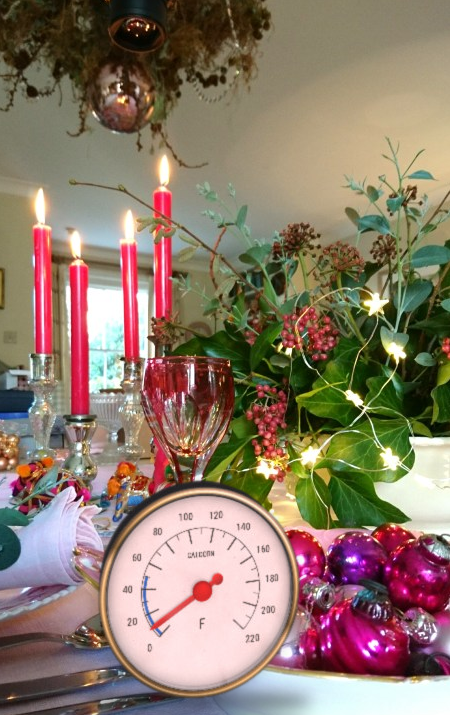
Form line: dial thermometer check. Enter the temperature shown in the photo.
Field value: 10 °F
